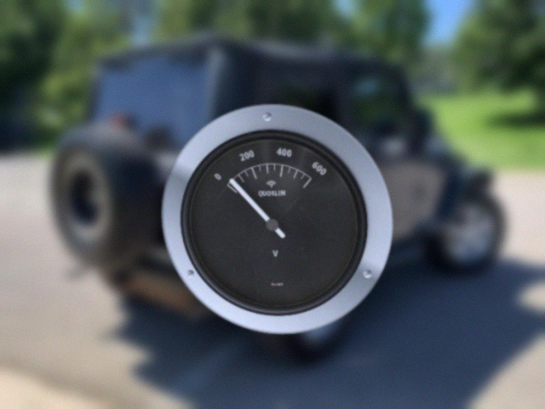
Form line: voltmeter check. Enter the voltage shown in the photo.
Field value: 50 V
